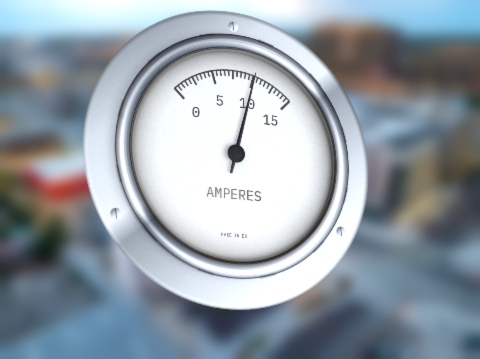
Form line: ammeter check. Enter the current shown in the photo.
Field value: 10 A
